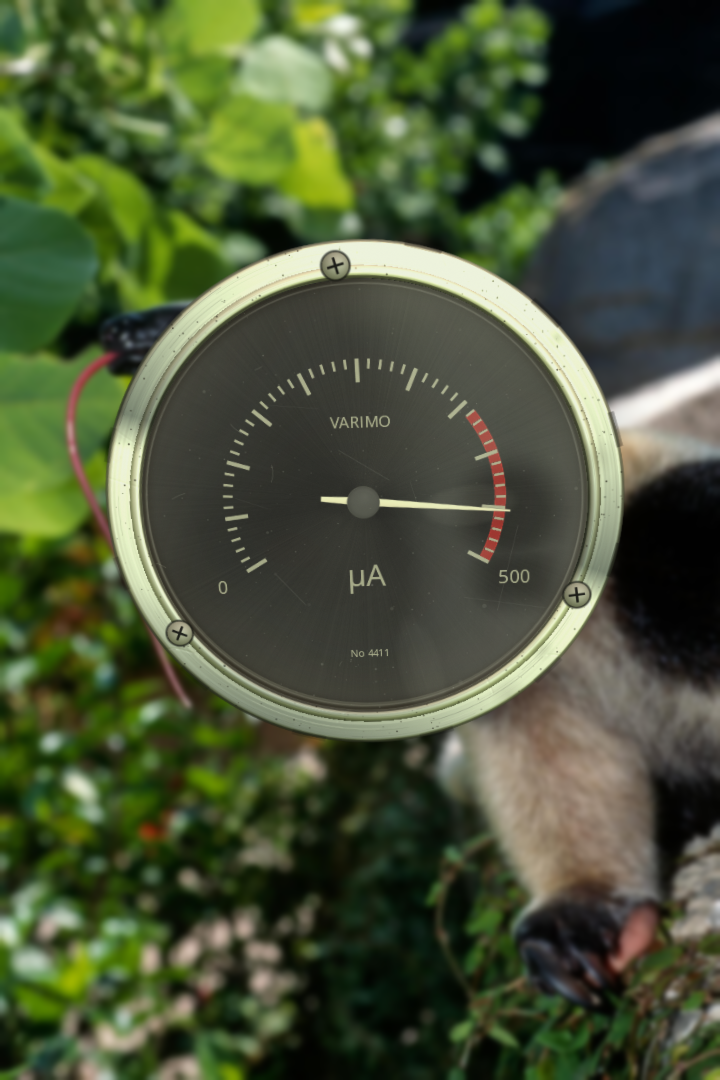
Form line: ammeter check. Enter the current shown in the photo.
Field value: 450 µA
